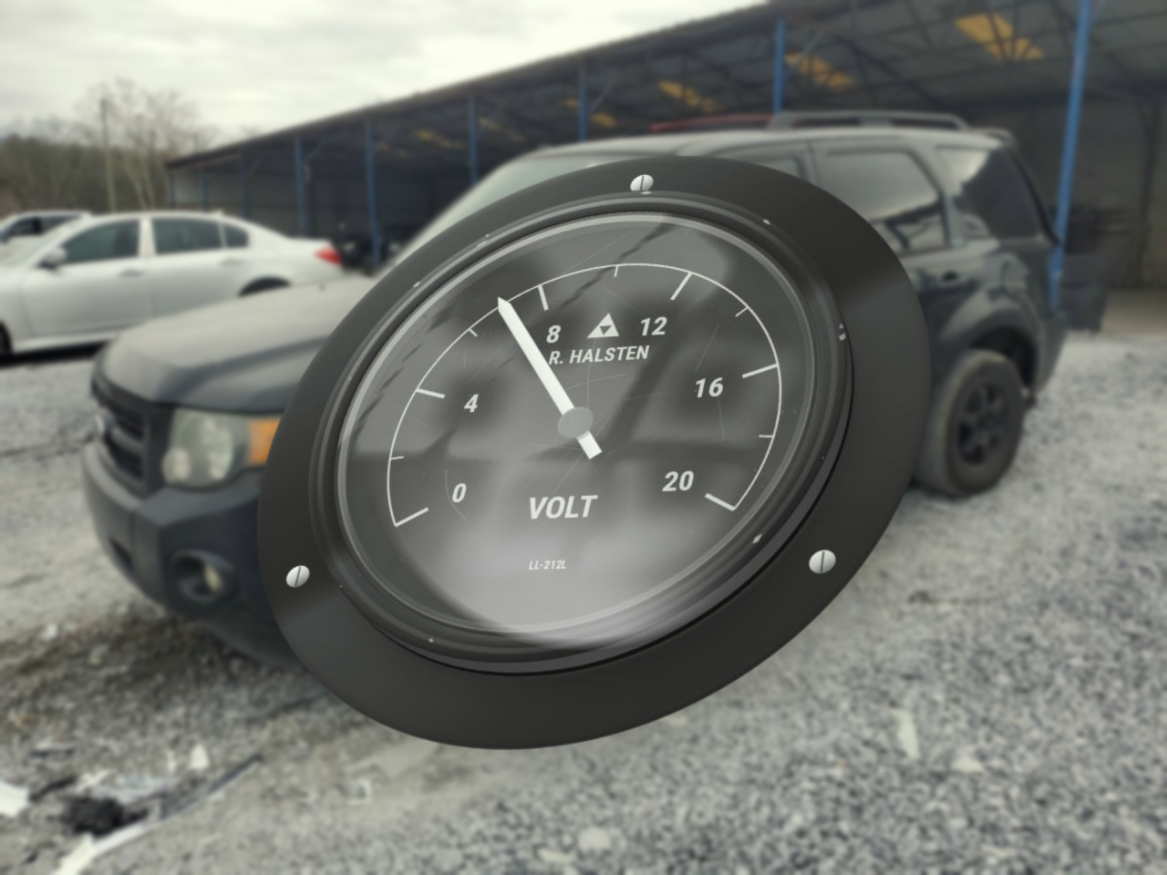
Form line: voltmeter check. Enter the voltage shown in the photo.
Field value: 7 V
